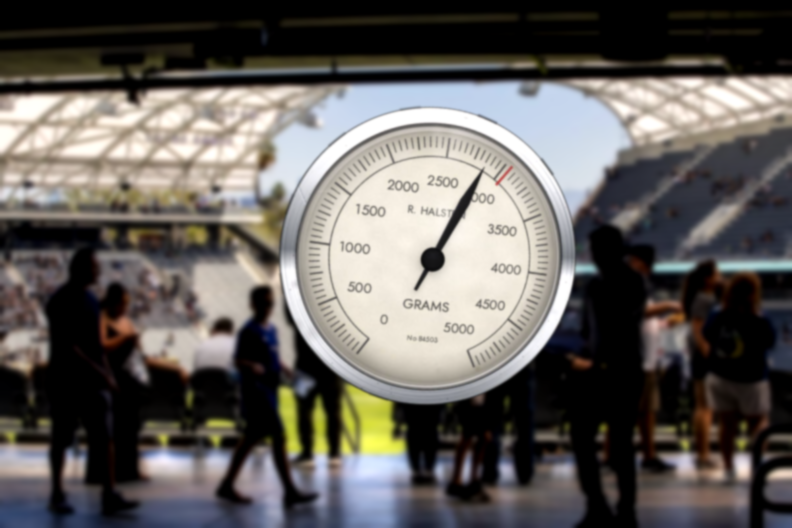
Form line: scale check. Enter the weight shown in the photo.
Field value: 2850 g
